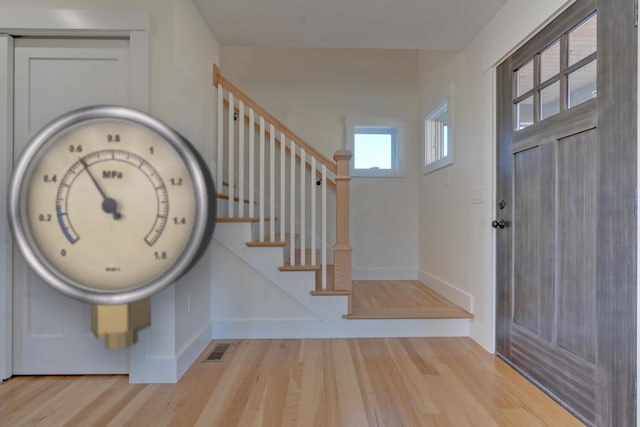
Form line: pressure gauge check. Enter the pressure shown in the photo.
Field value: 0.6 MPa
